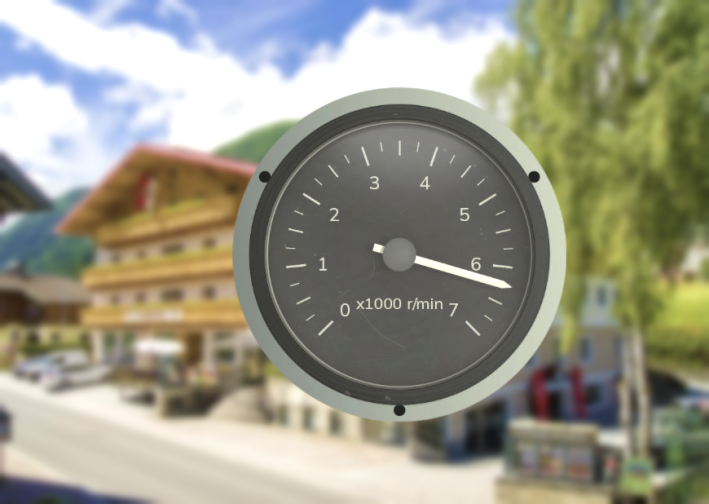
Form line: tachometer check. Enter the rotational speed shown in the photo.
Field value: 6250 rpm
